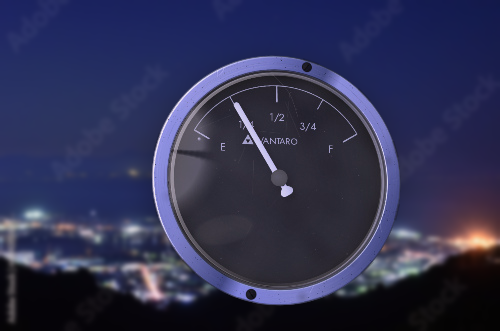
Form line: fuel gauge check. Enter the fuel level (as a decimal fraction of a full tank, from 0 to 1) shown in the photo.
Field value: 0.25
